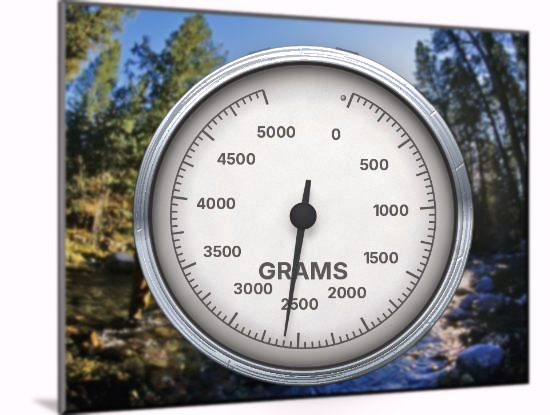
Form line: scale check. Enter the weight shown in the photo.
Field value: 2600 g
